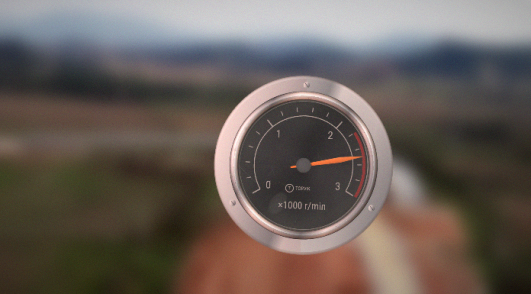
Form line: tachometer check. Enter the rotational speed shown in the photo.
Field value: 2500 rpm
